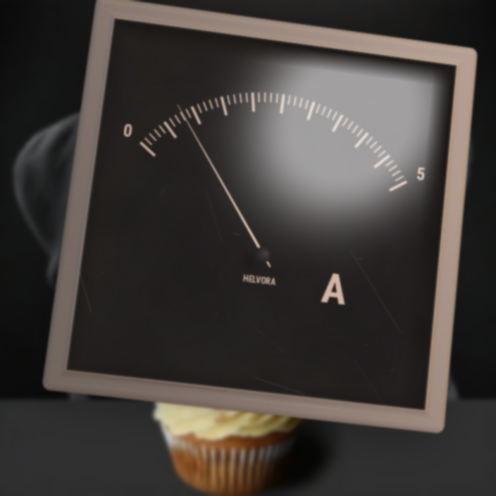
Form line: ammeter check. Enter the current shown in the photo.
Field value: 0.8 A
